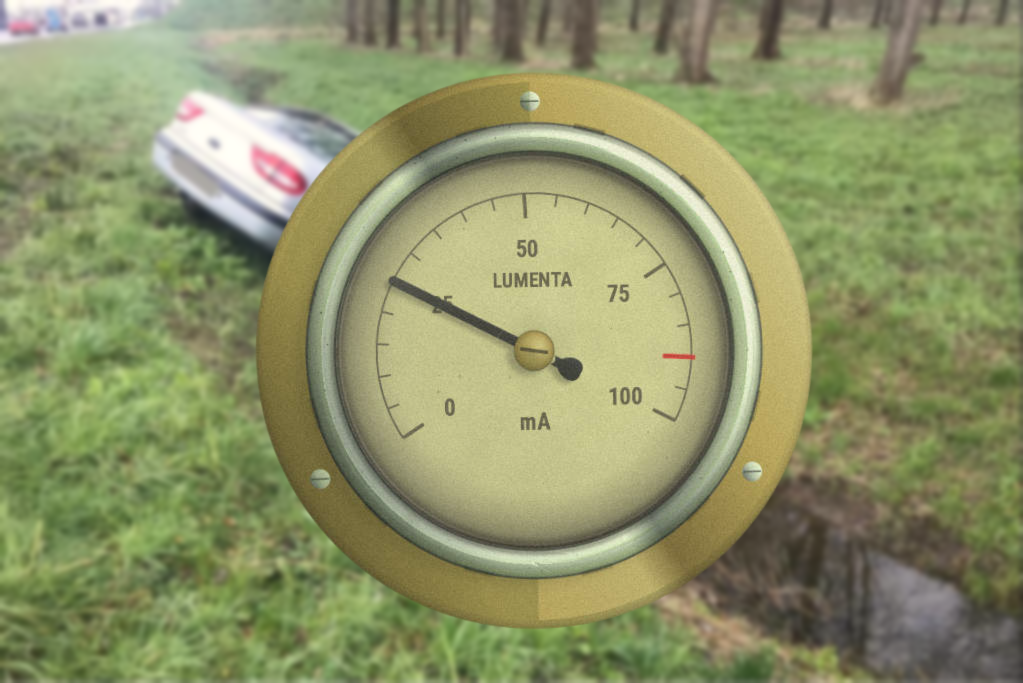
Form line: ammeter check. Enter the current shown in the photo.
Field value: 25 mA
